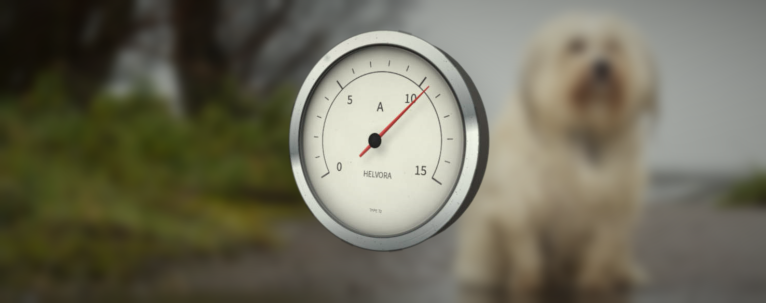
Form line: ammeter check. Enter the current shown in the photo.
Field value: 10.5 A
